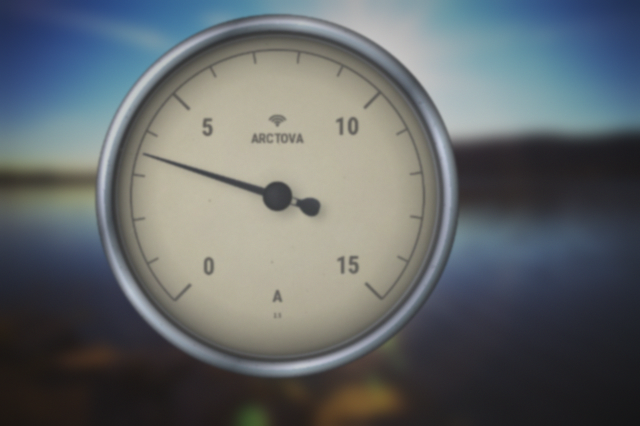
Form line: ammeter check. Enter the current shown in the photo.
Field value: 3.5 A
